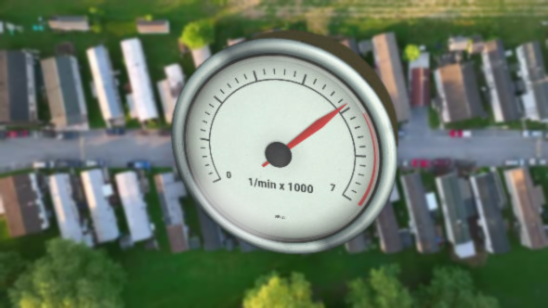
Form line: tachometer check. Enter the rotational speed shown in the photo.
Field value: 4900 rpm
